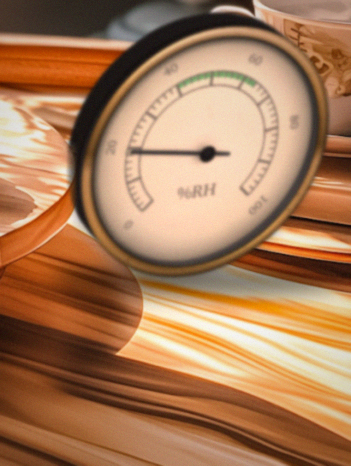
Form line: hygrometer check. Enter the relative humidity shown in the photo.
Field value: 20 %
